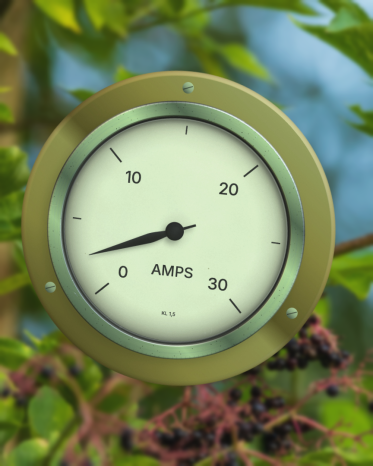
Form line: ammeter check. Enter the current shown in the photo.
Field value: 2.5 A
